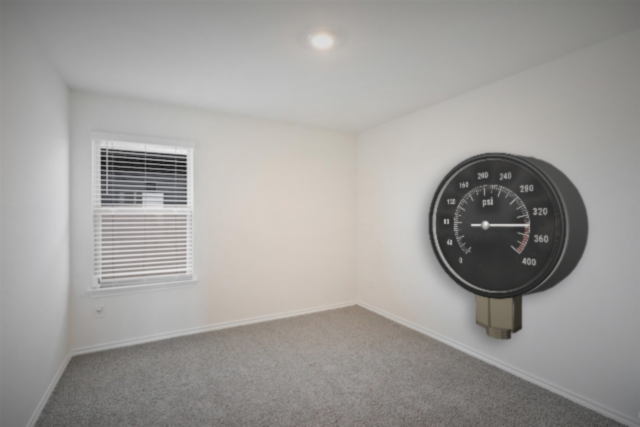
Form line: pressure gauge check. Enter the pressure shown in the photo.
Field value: 340 psi
